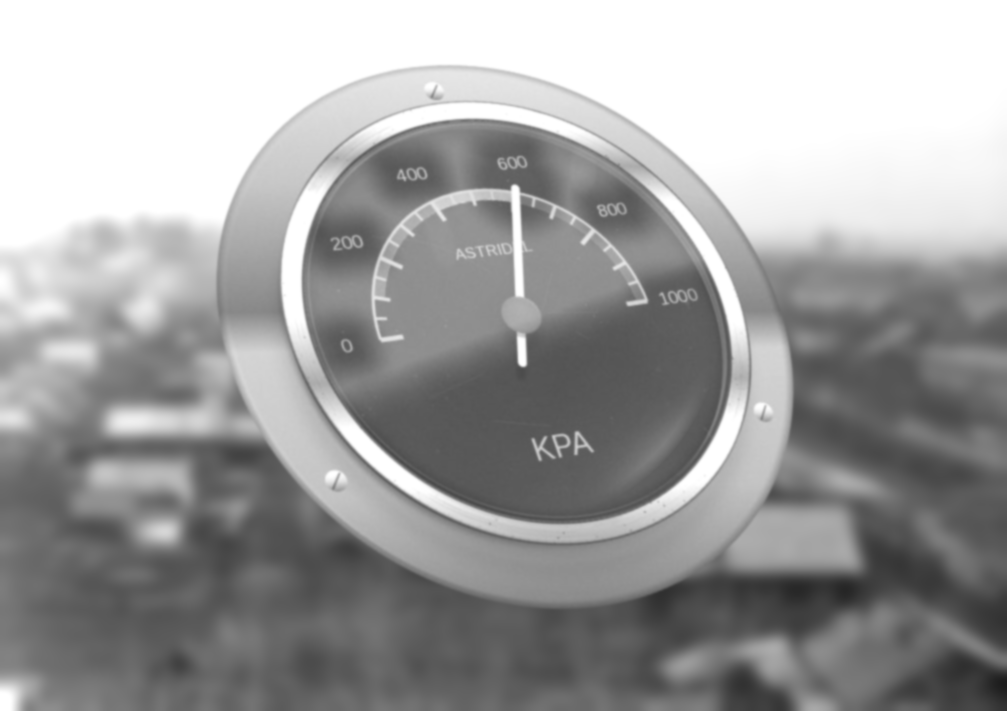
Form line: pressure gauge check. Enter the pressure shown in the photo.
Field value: 600 kPa
